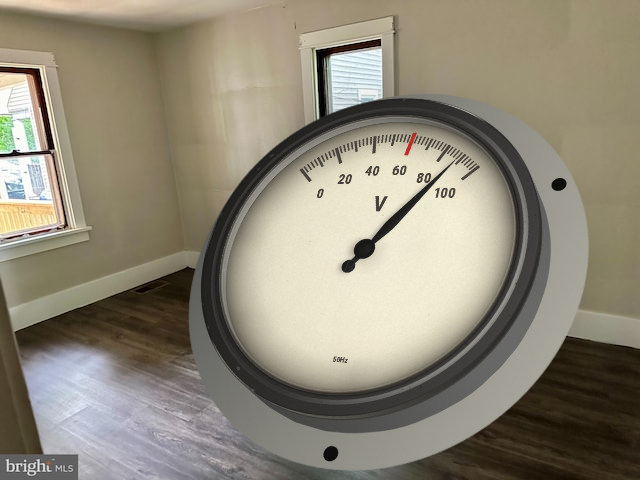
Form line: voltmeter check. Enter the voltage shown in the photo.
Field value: 90 V
